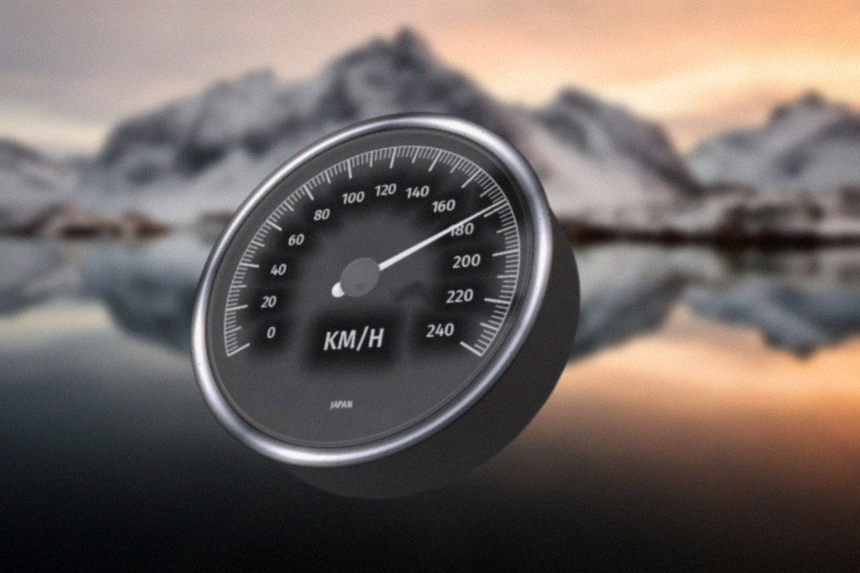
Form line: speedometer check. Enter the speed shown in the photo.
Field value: 180 km/h
